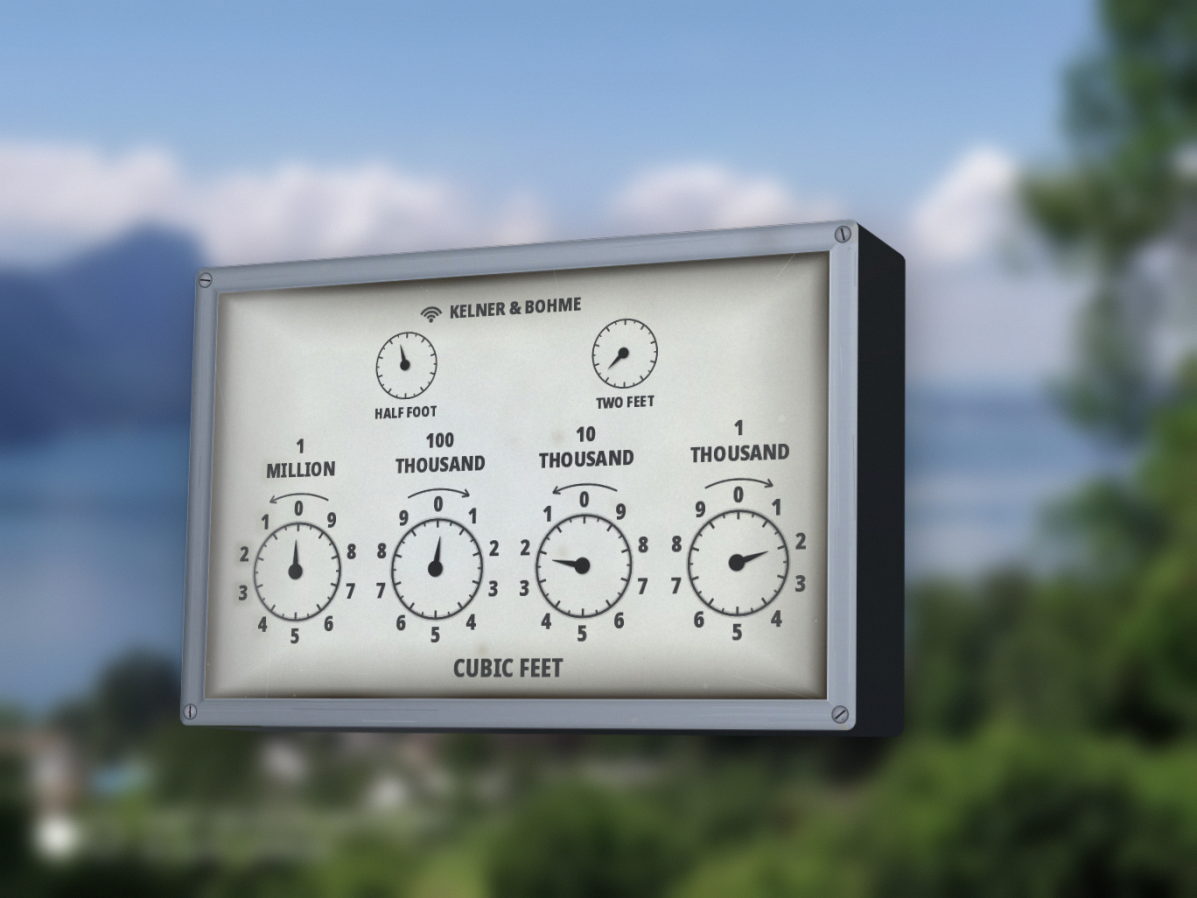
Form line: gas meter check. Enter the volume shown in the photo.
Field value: 2200 ft³
